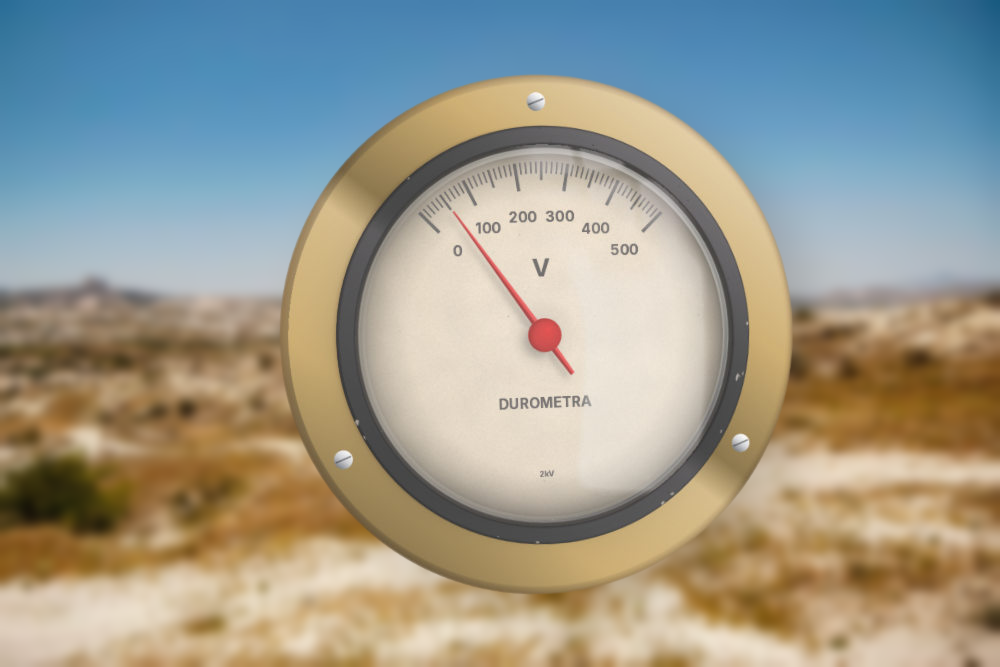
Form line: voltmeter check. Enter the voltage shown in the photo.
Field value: 50 V
